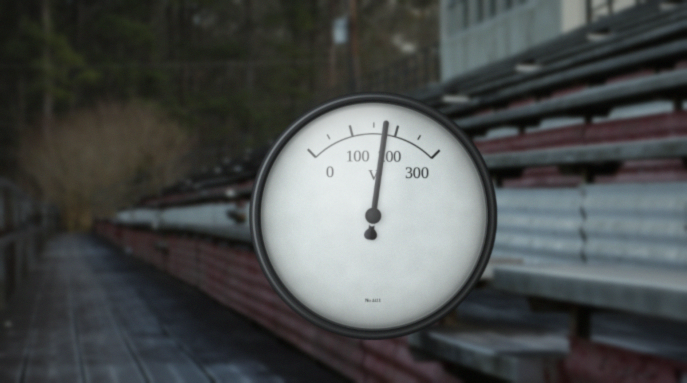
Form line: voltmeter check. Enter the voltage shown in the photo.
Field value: 175 V
